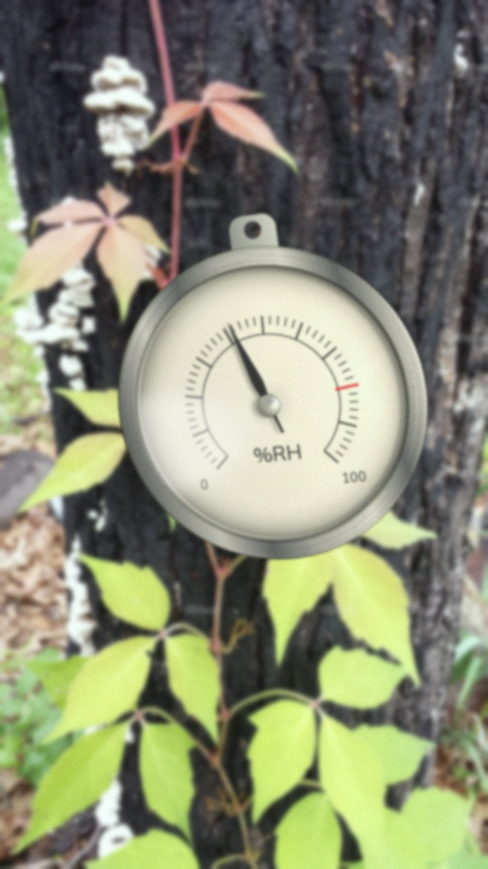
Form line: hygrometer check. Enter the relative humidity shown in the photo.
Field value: 42 %
